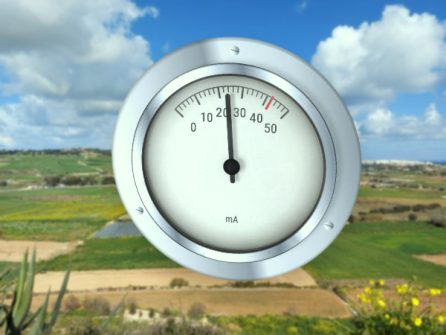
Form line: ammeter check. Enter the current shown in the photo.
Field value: 24 mA
